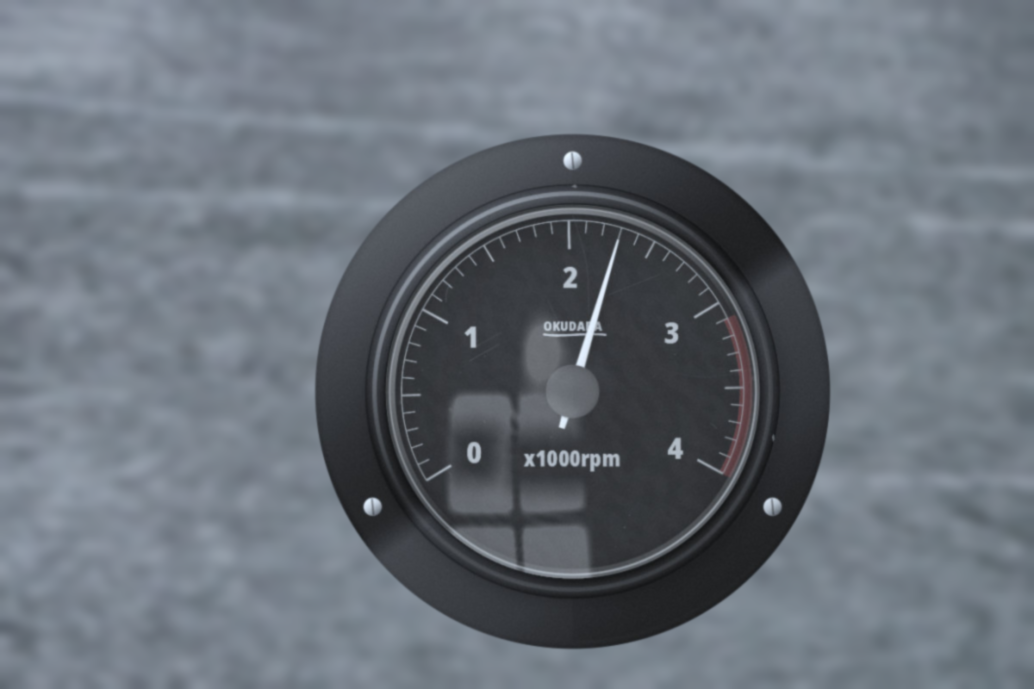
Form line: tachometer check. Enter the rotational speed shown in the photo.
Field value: 2300 rpm
